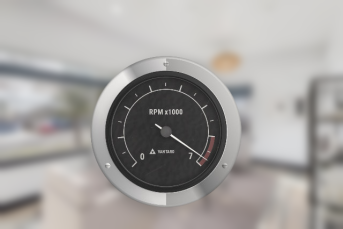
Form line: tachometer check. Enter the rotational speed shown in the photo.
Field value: 6750 rpm
